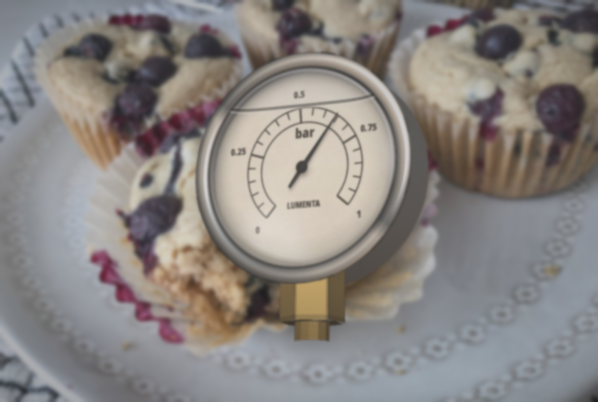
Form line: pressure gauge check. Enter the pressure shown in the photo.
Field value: 0.65 bar
